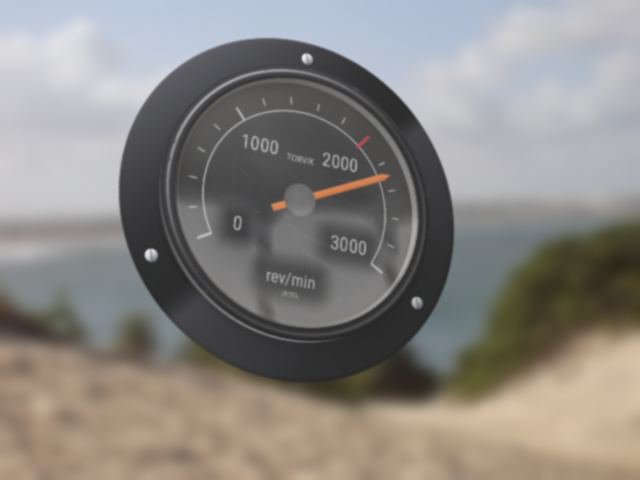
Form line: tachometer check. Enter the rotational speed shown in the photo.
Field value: 2300 rpm
